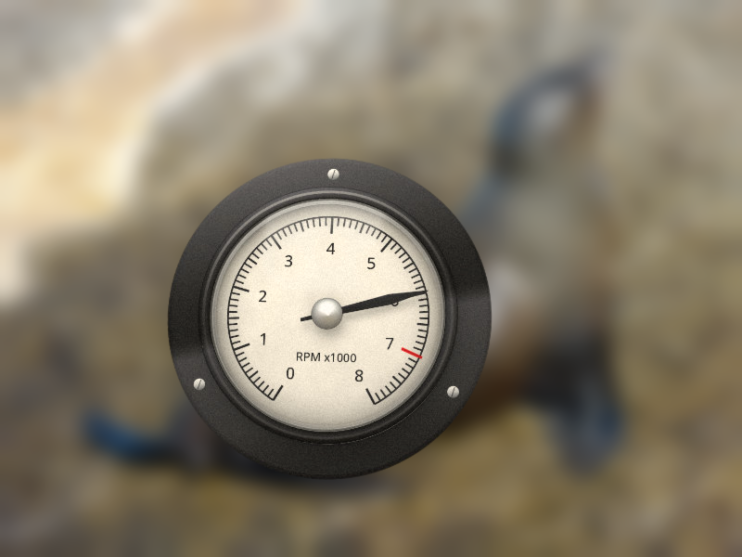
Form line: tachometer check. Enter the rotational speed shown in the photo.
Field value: 6000 rpm
